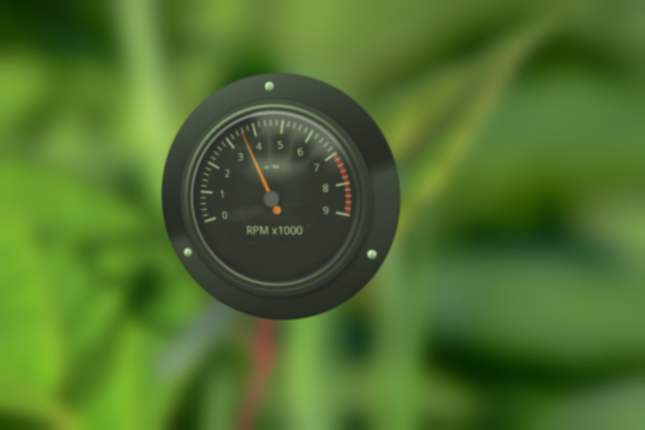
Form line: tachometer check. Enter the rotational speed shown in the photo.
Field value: 3600 rpm
